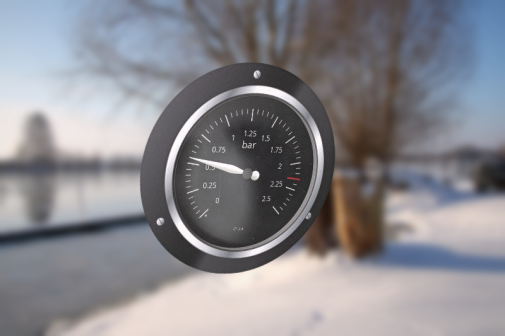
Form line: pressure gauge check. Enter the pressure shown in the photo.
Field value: 0.55 bar
